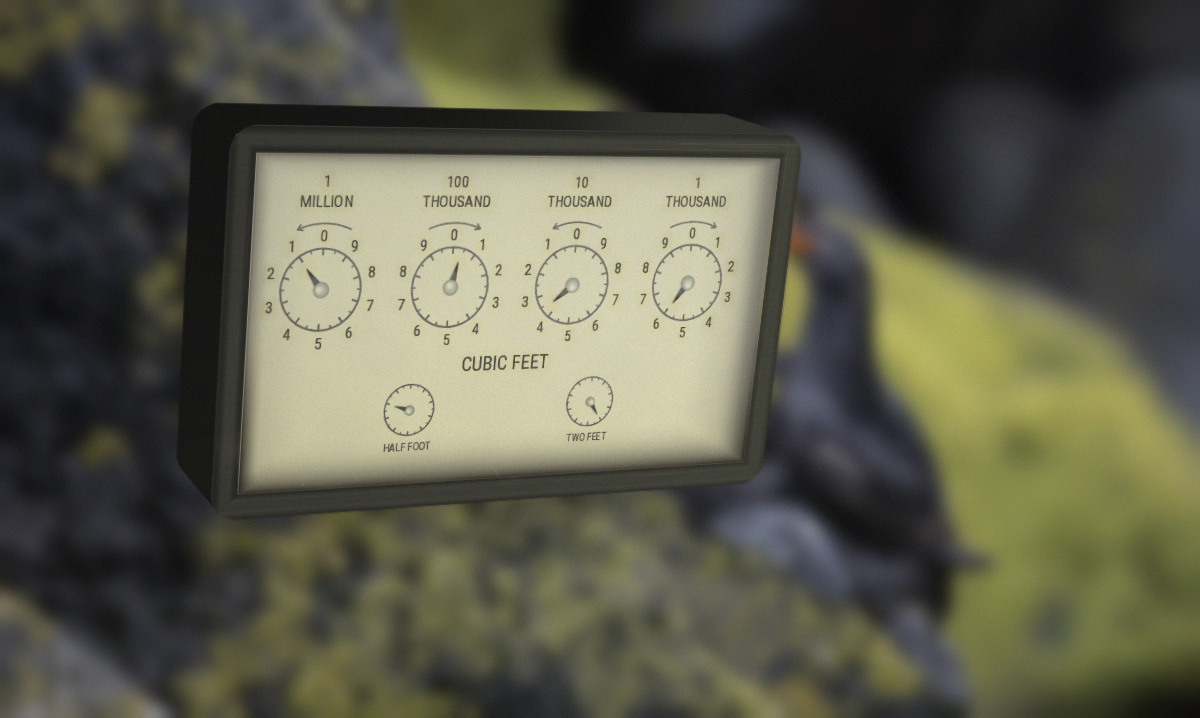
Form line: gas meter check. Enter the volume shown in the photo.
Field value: 103600 ft³
